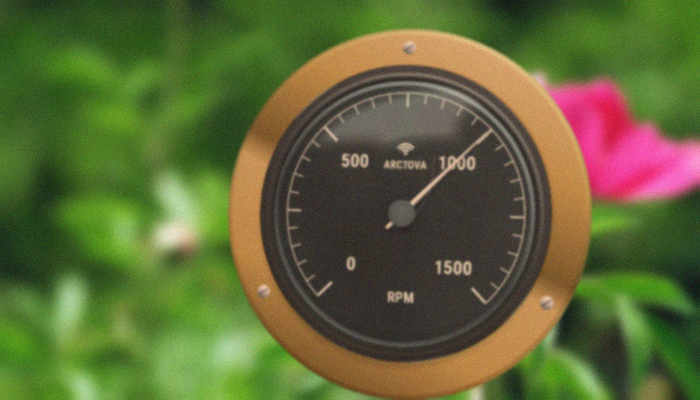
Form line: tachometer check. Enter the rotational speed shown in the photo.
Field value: 1000 rpm
